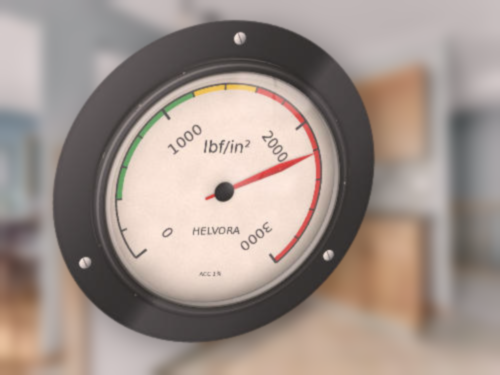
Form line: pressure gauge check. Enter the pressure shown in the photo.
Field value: 2200 psi
